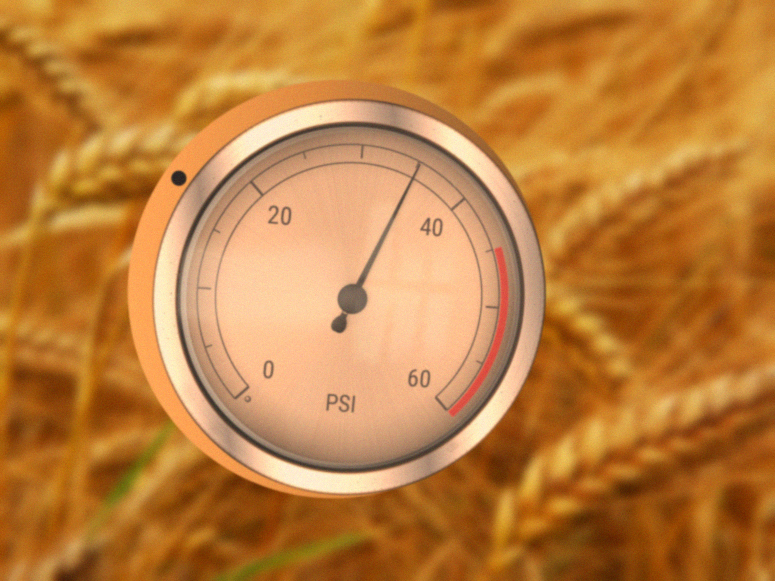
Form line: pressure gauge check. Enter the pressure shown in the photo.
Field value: 35 psi
